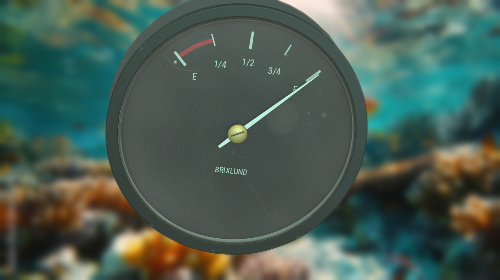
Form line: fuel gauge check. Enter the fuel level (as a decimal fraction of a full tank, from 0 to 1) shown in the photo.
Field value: 1
